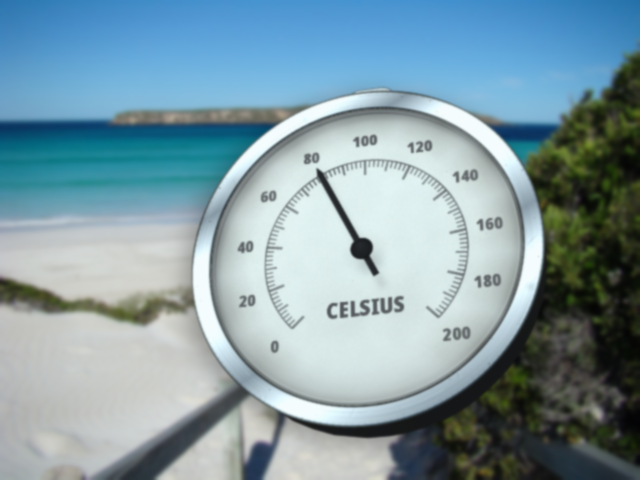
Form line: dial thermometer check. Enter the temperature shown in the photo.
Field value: 80 °C
